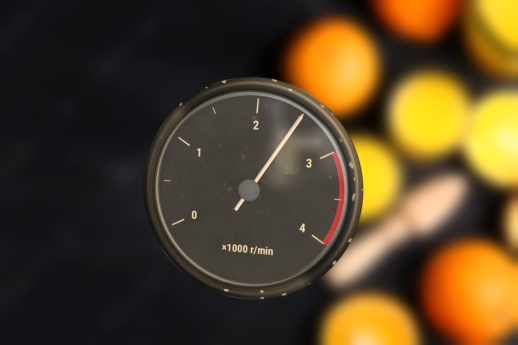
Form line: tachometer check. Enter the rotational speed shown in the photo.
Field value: 2500 rpm
